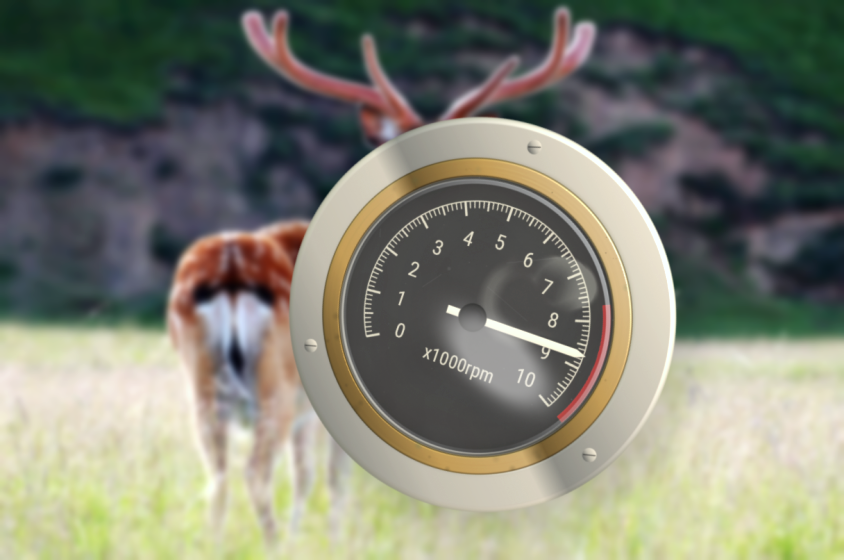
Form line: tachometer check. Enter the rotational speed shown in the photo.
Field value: 8700 rpm
